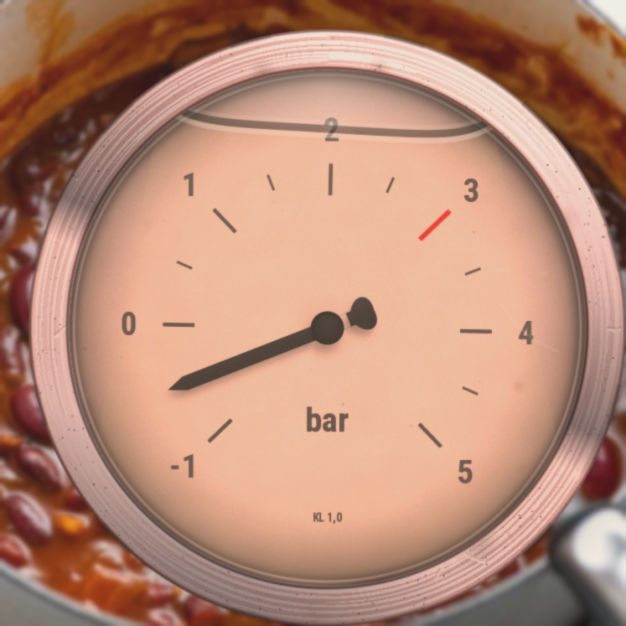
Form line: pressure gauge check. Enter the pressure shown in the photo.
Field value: -0.5 bar
